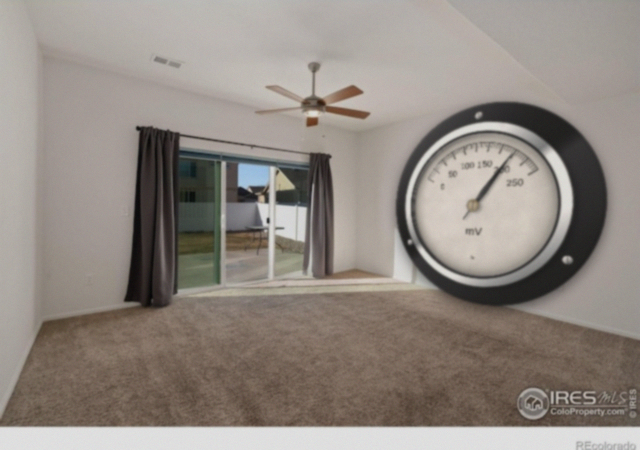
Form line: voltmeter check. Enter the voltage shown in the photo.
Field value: 200 mV
